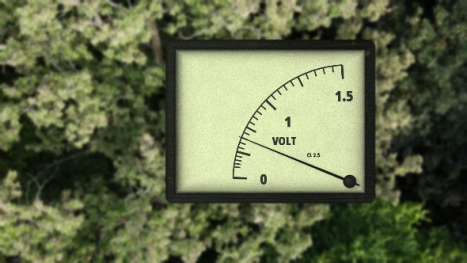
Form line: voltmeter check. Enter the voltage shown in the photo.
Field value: 0.65 V
